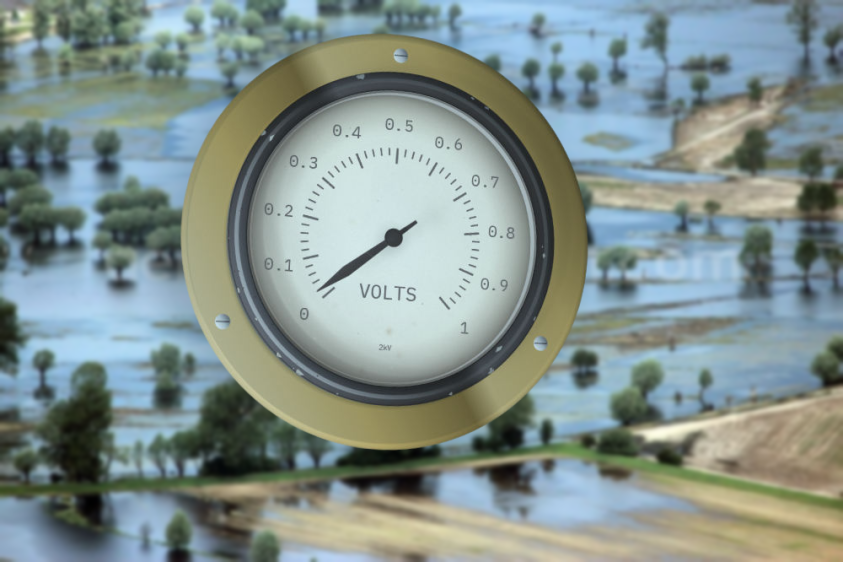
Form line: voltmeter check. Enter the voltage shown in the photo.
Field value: 0.02 V
